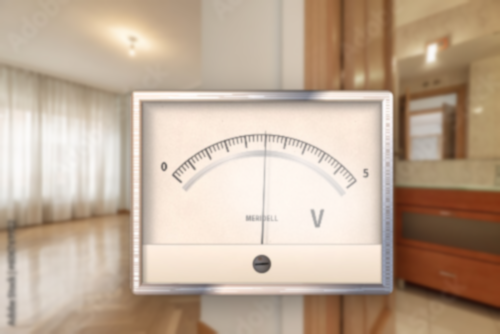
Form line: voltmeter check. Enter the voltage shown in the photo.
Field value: 2.5 V
